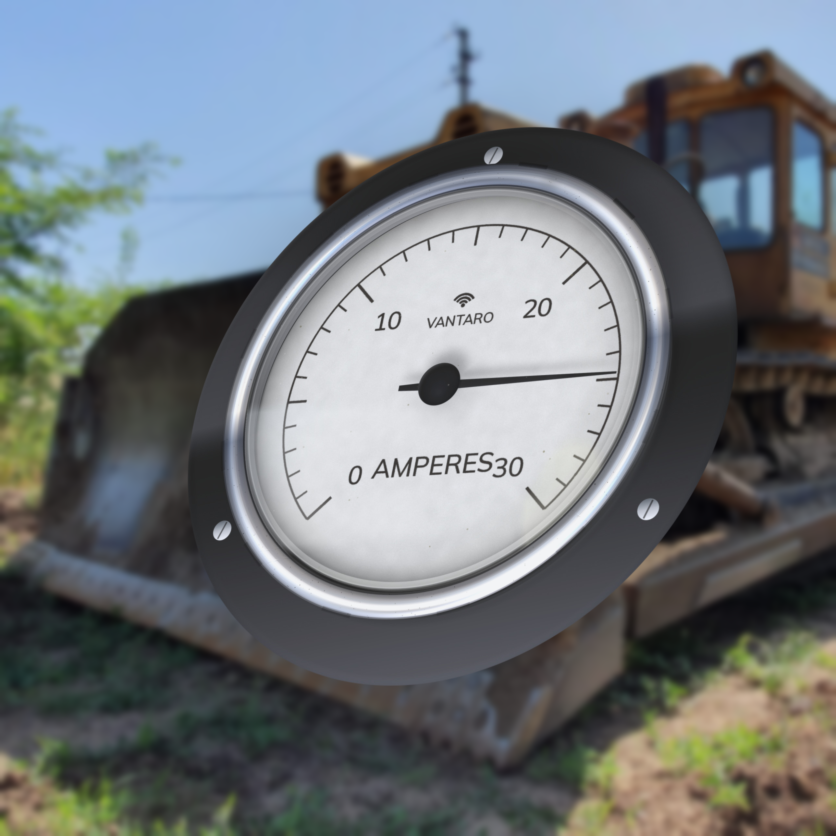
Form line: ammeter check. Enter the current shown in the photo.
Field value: 25 A
